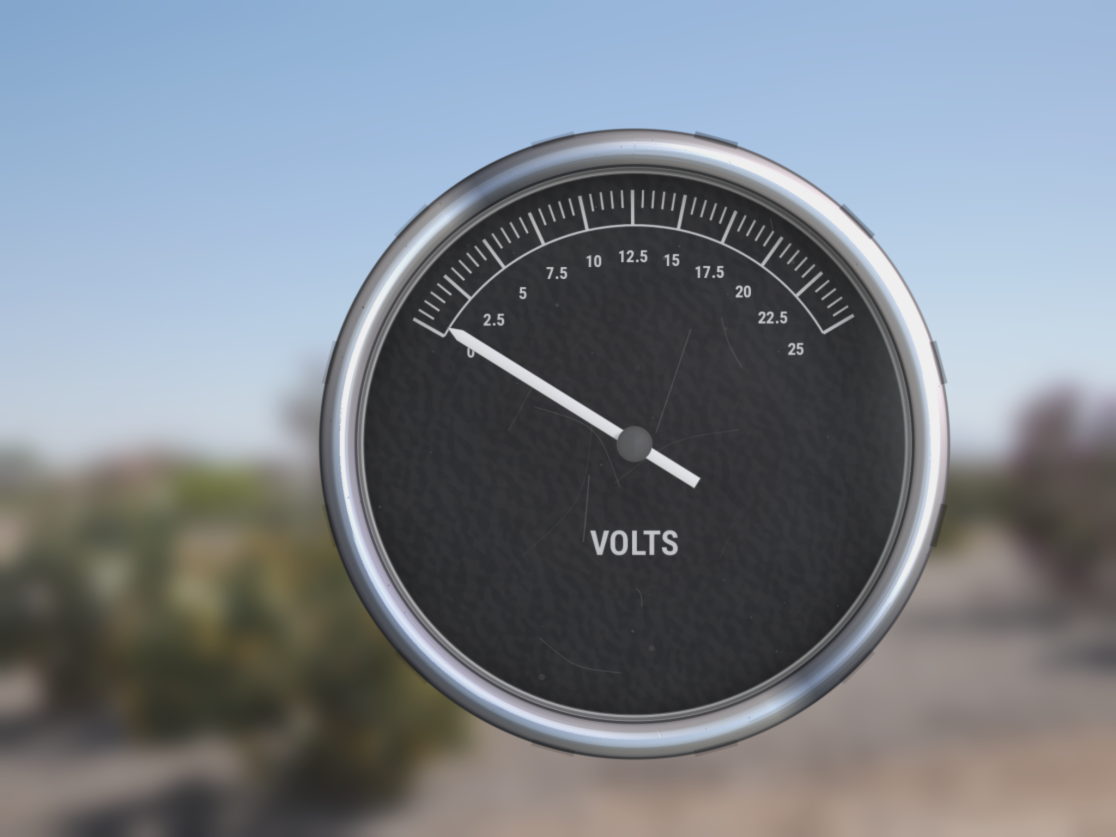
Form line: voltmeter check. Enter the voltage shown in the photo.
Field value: 0.5 V
